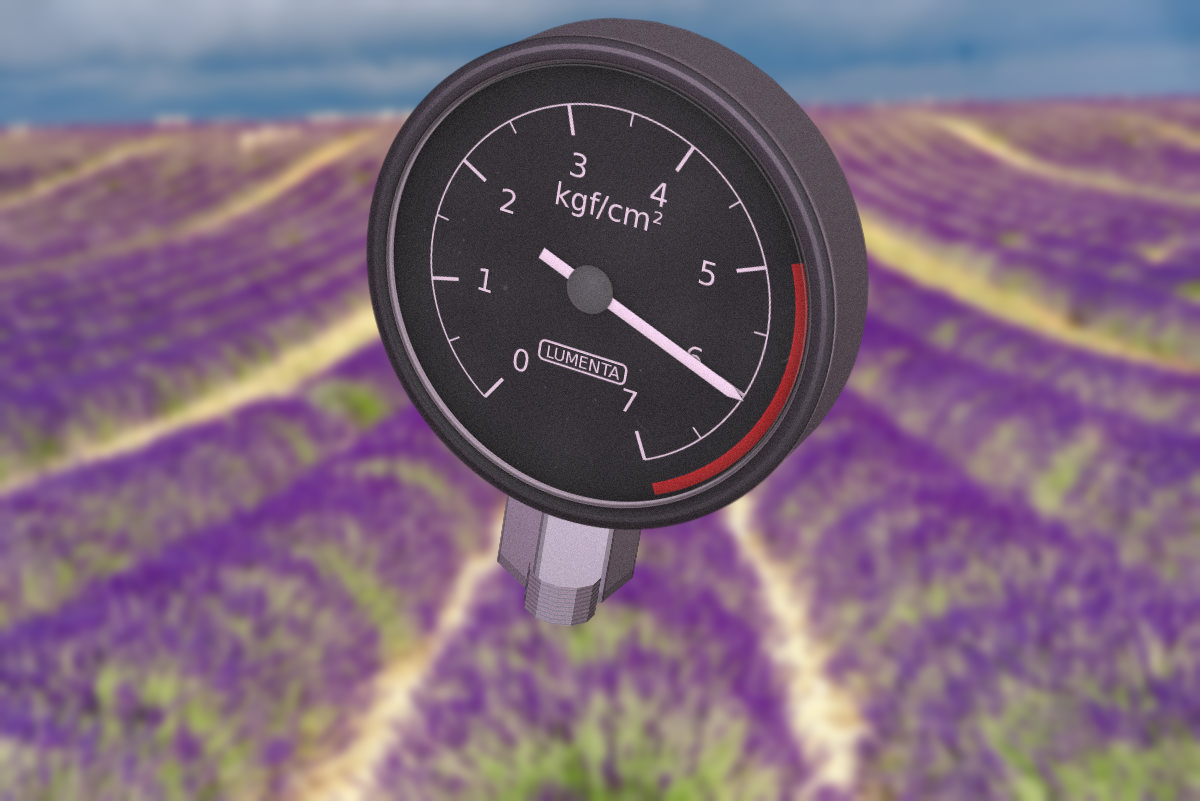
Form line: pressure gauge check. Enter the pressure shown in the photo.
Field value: 6 kg/cm²
